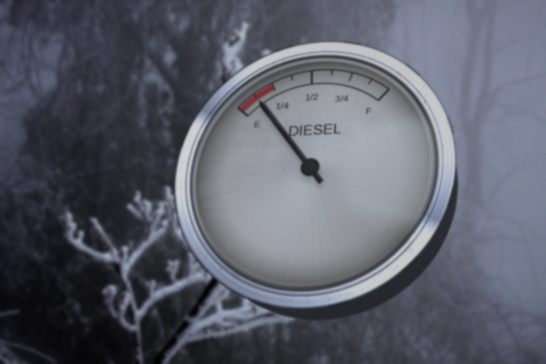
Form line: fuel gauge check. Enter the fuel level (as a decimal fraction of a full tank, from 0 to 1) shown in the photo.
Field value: 0.125
